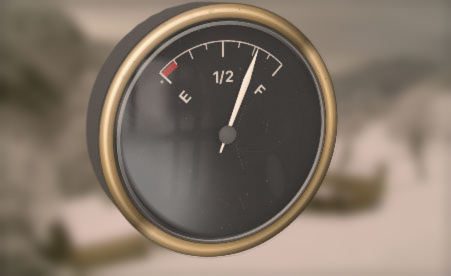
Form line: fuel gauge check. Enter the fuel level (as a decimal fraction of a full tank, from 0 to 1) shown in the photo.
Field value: 0.75
